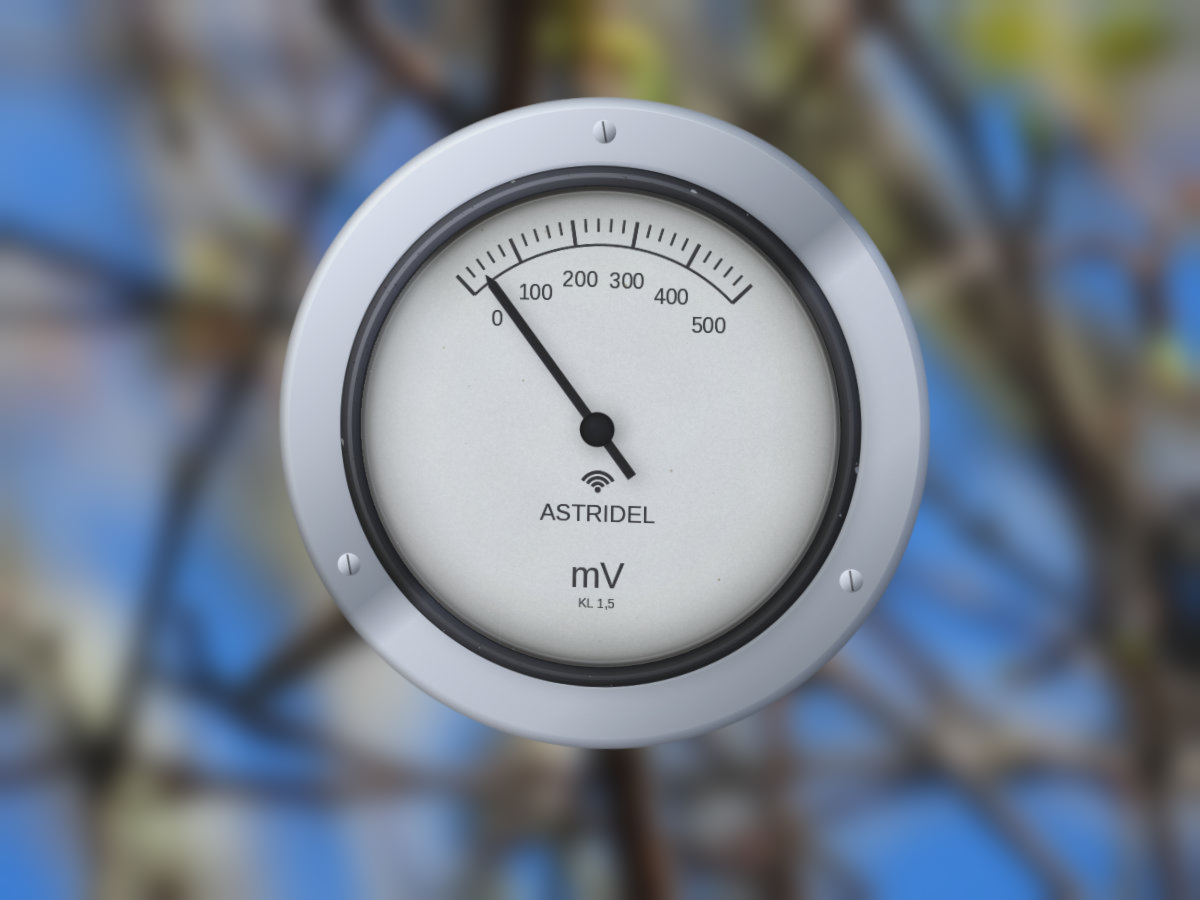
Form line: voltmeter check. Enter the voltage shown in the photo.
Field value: 40 mV
